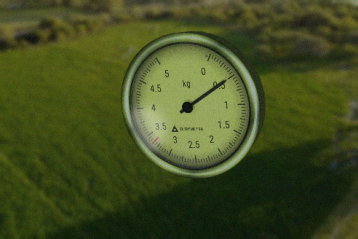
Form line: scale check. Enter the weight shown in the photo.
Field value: 0.5 kg
